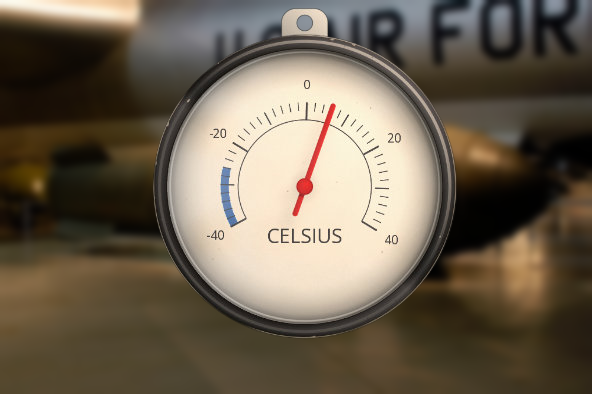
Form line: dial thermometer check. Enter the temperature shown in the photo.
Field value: 6 °C
